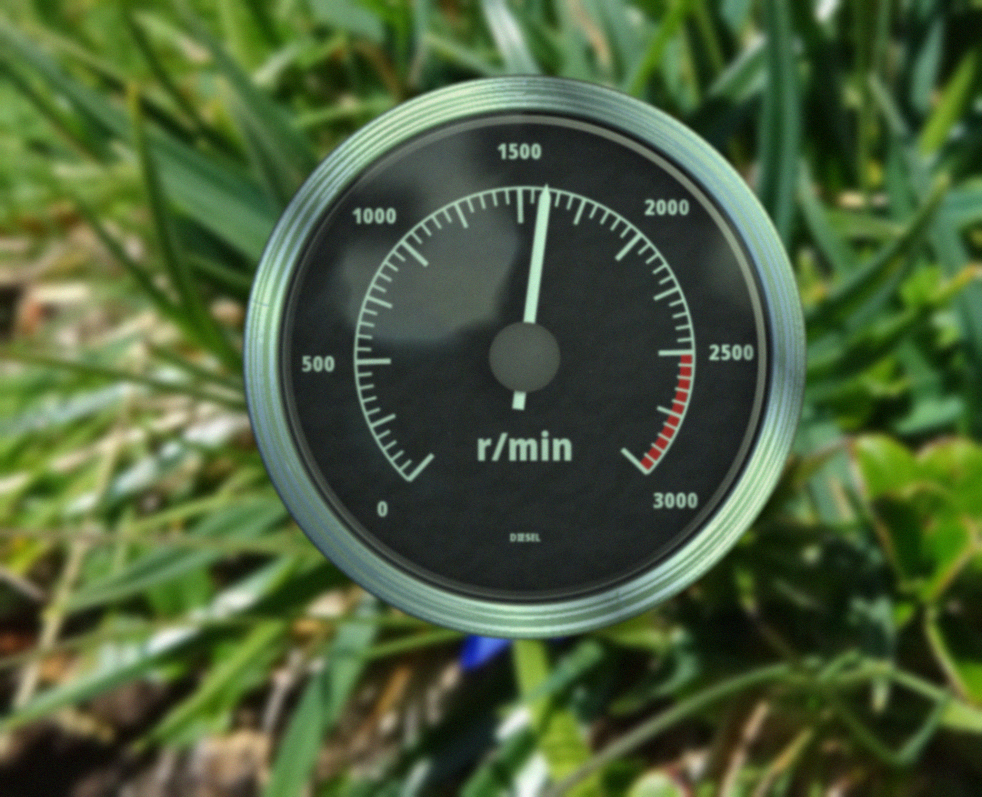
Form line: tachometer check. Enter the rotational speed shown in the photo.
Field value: 1600 rpm
